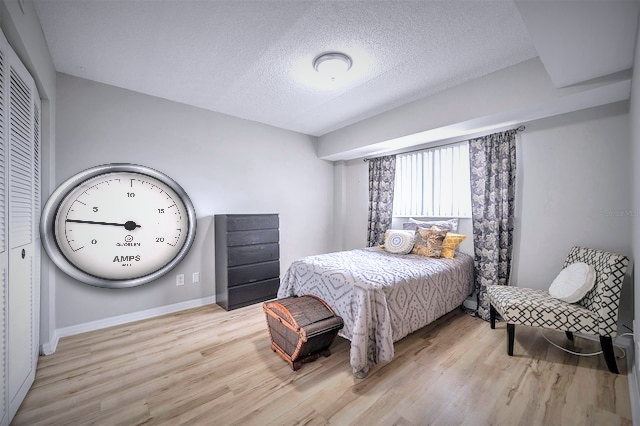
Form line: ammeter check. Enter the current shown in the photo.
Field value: 3 A
